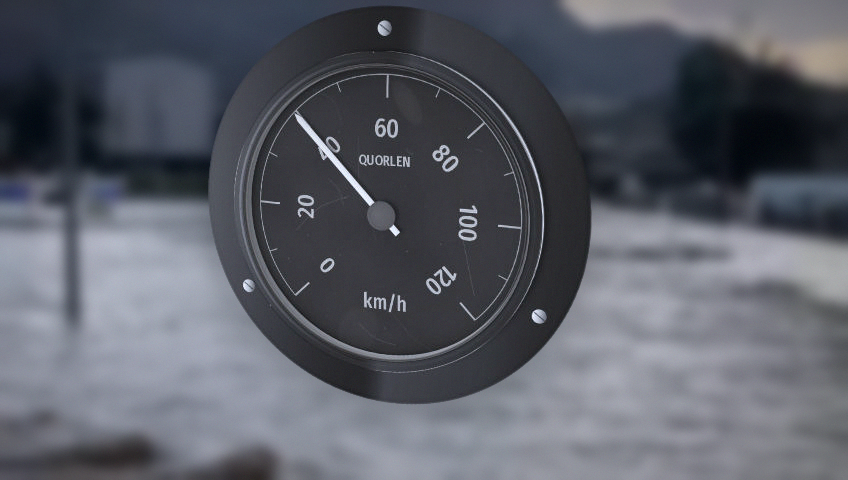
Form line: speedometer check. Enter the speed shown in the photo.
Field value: 40 km/h
